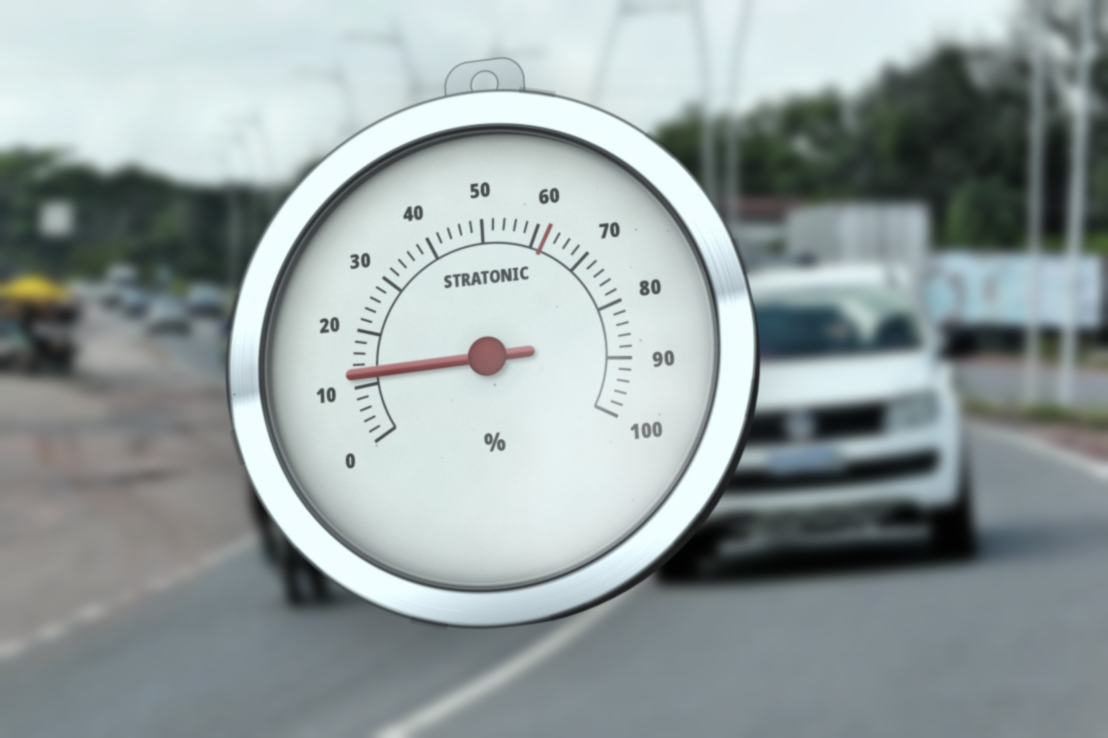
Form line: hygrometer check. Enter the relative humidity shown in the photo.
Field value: 12 %
